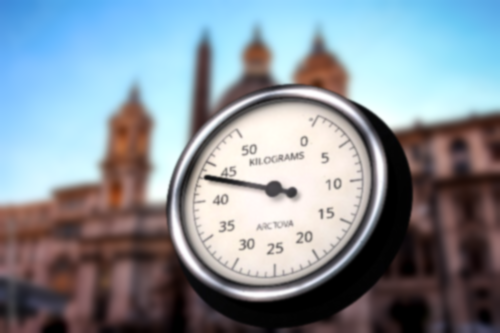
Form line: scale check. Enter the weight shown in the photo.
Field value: 43 kg
